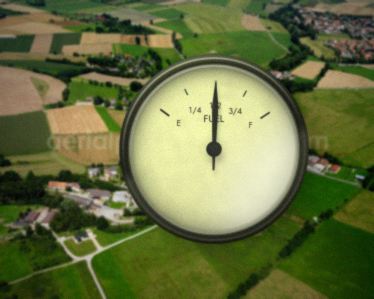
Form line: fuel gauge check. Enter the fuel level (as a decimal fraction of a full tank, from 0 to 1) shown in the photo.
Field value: 0.5
